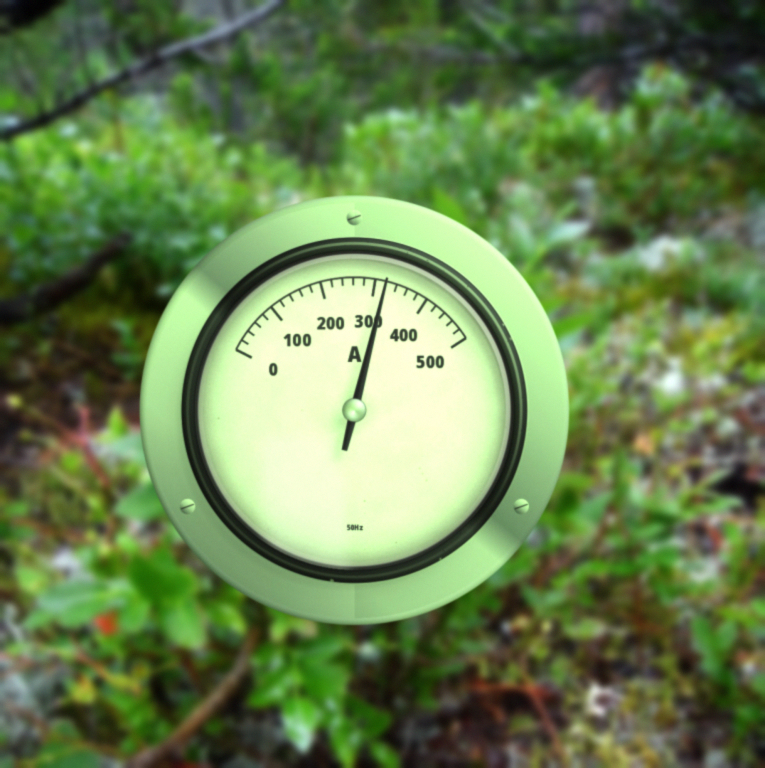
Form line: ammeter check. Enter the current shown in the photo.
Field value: 320 A
